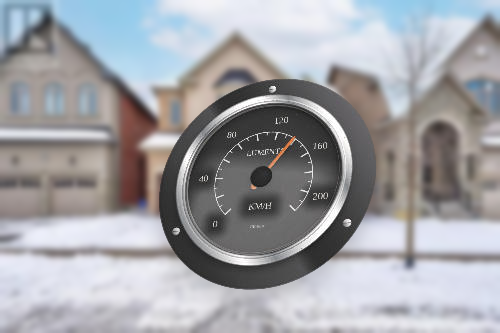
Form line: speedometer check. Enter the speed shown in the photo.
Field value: 140 km/h
